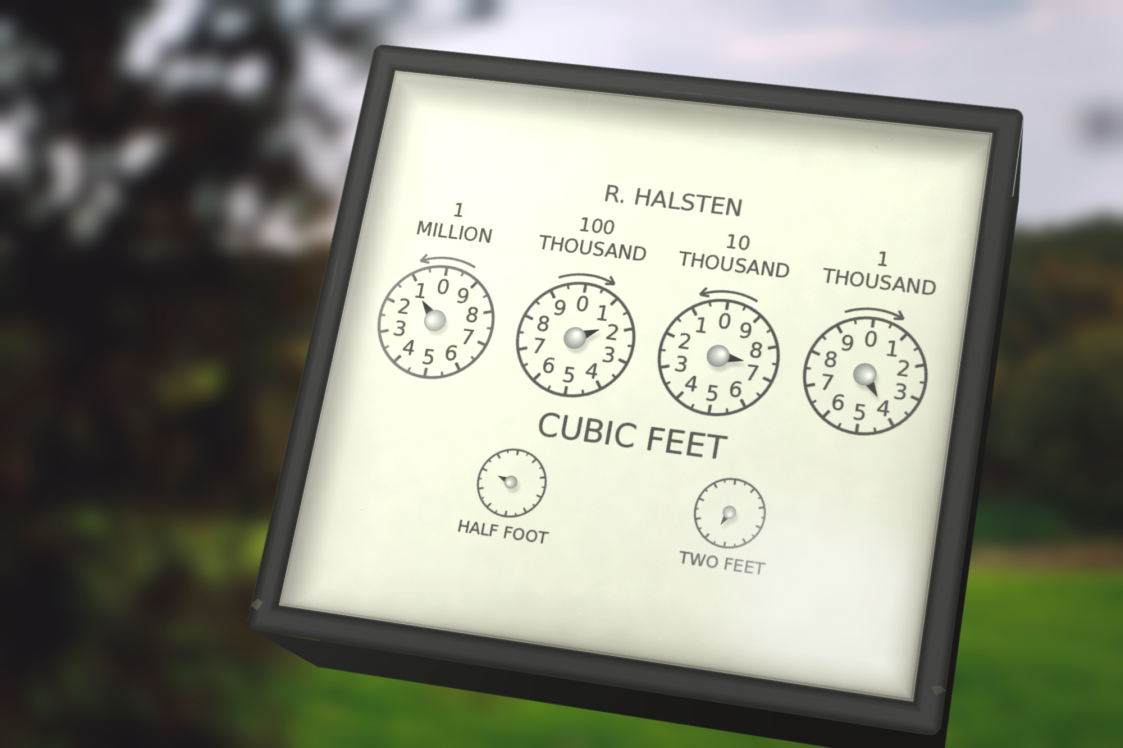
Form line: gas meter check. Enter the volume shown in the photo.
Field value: 117400 ft³
